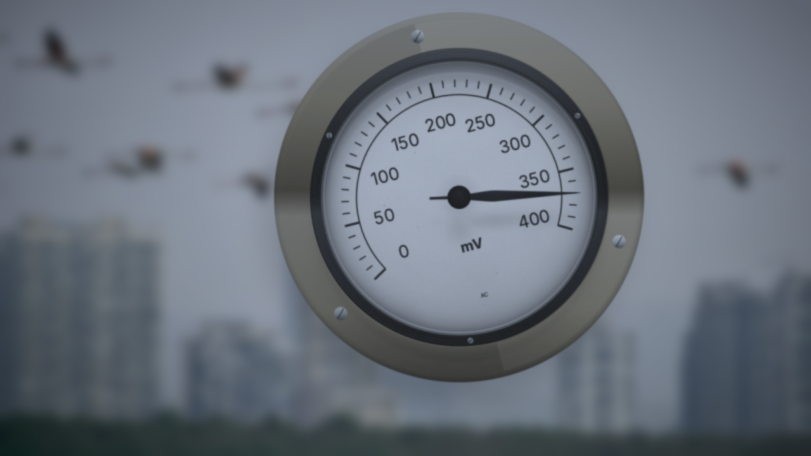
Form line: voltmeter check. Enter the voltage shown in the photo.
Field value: 370 mV
